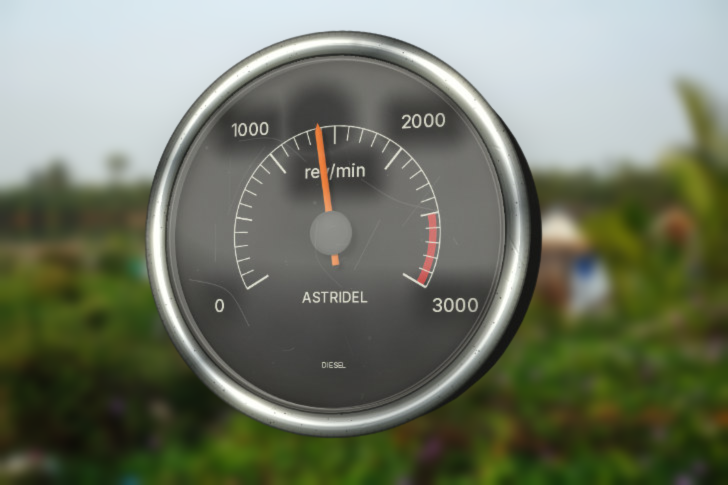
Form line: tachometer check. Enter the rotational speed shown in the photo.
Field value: 1400 rpm
